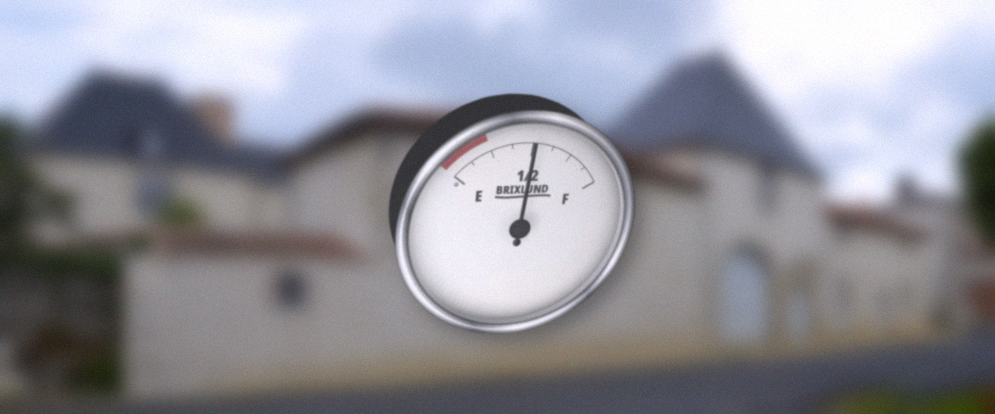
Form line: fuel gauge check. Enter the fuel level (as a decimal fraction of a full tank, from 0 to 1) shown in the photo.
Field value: 0.5
